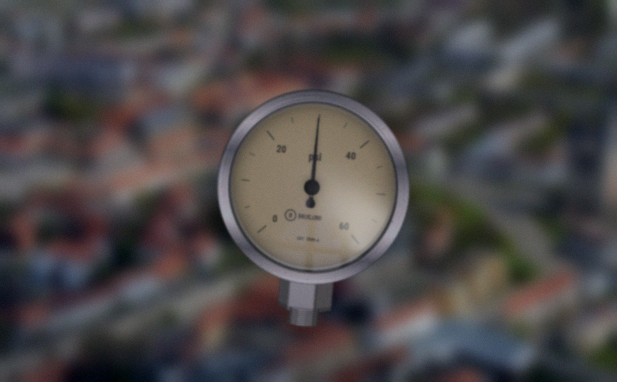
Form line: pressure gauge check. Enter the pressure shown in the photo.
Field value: 30 psi
